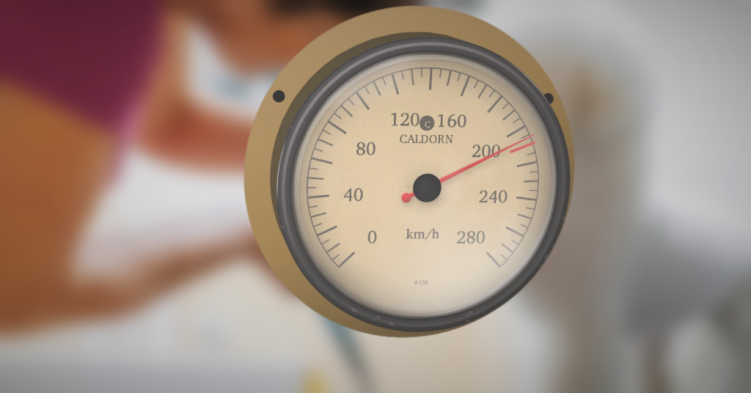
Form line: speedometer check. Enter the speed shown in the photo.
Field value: 205 km/h
